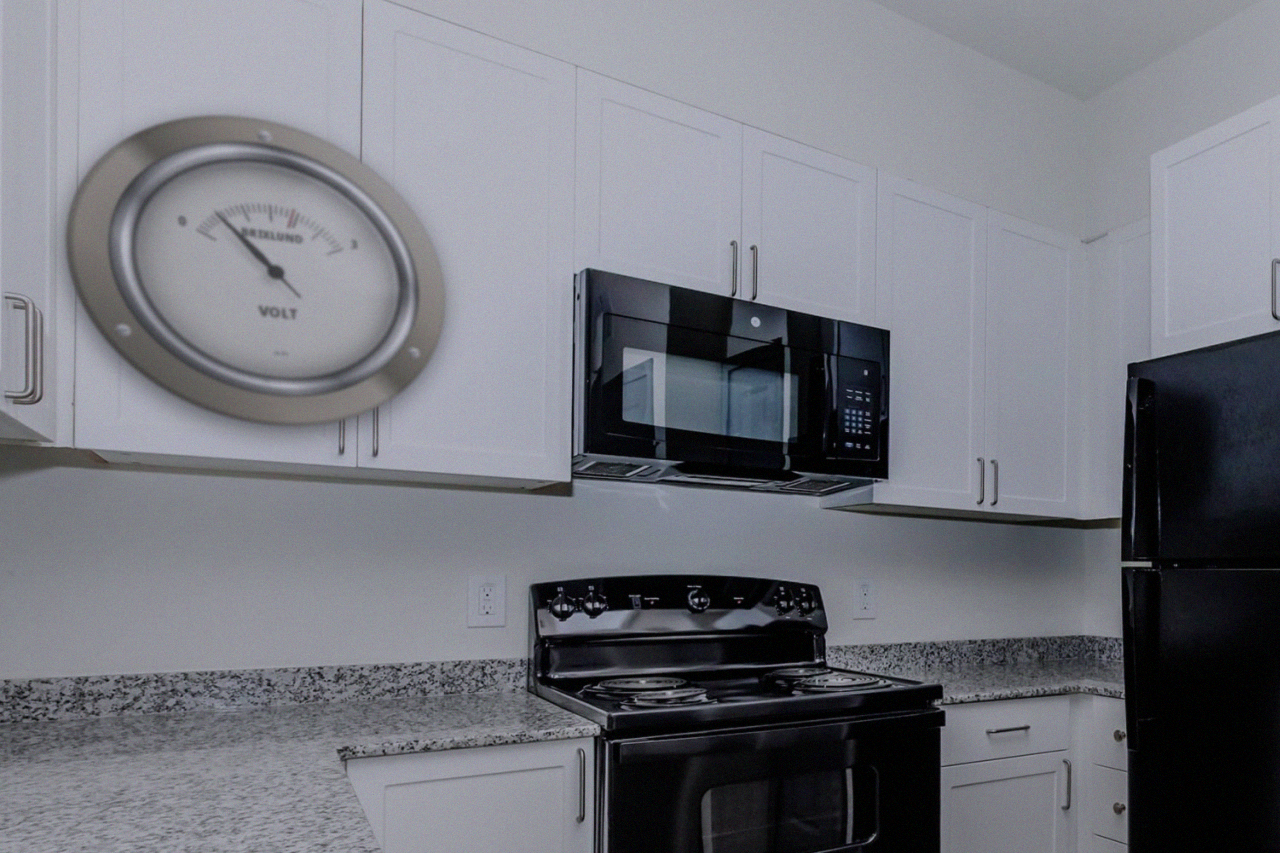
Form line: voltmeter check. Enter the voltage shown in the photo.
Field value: 0.5 V
